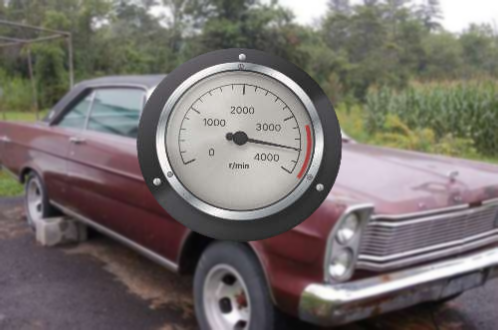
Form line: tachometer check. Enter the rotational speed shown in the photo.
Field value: 3600 rpm
